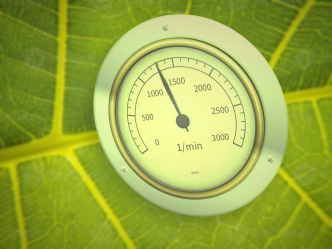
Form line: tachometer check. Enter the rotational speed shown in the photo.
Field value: 1300 rpm
